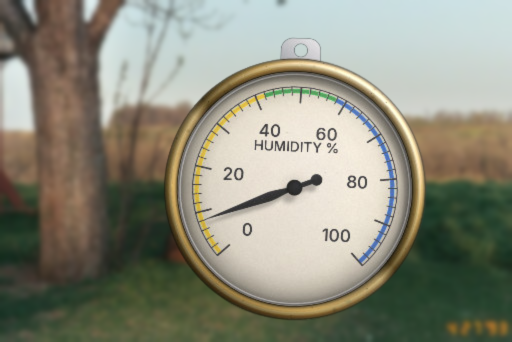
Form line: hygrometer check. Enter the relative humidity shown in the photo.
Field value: 8 %
